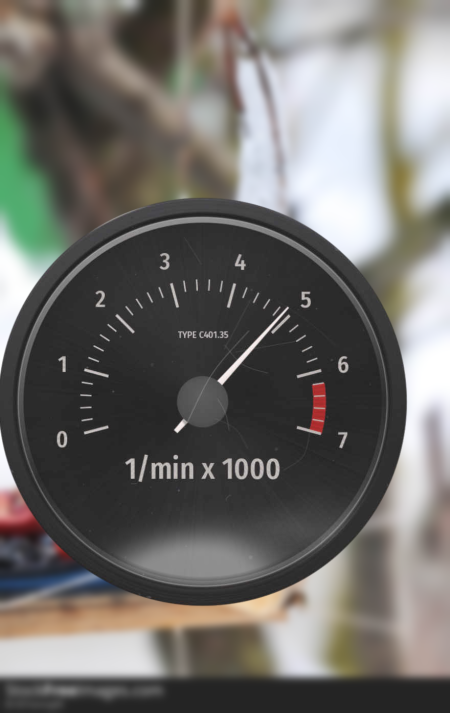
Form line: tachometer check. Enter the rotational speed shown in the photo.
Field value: 4900 rpm
